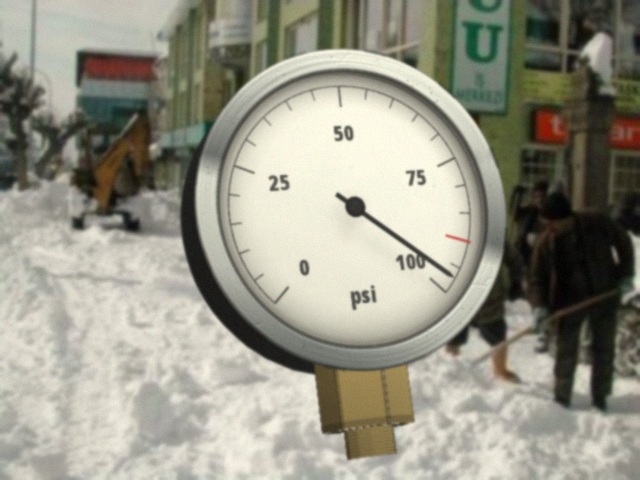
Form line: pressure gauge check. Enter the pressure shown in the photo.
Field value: 97.5 psi
